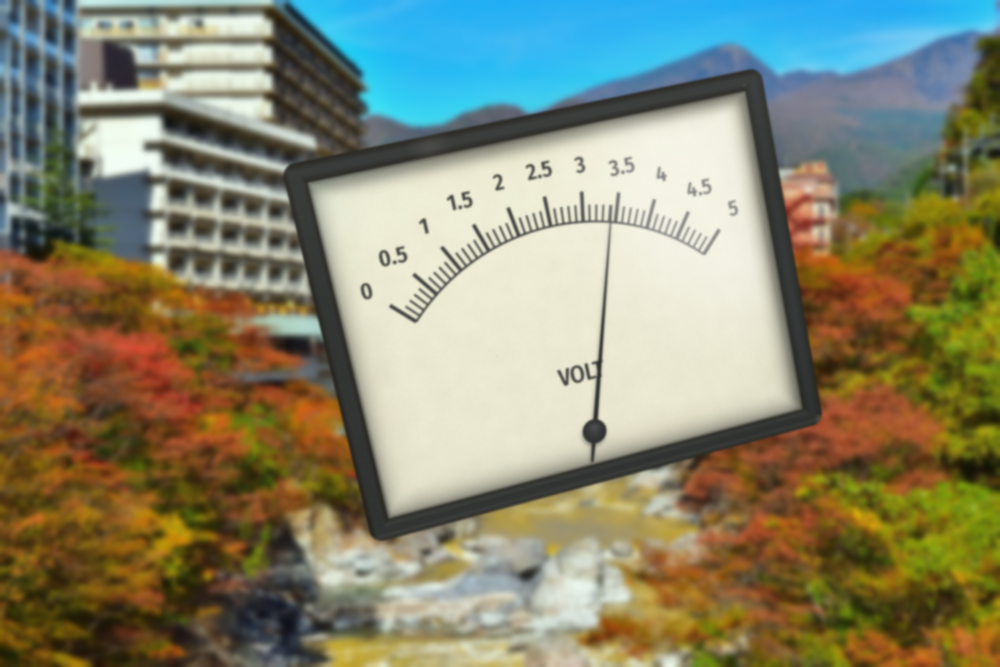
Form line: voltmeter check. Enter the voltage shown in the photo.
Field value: 3.4 V
